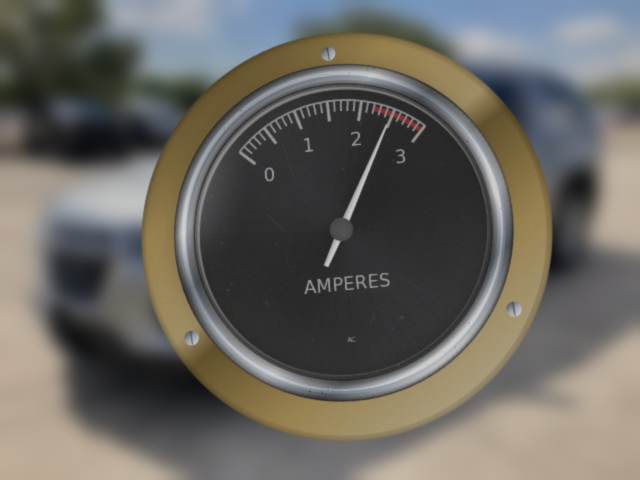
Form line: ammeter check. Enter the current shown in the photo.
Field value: 2.5 A
